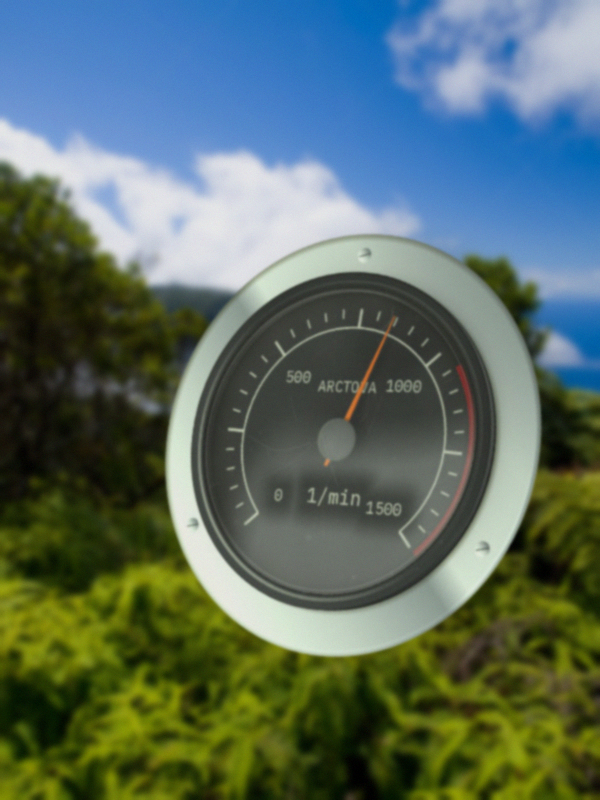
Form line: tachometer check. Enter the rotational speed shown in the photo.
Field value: 850 rpm
